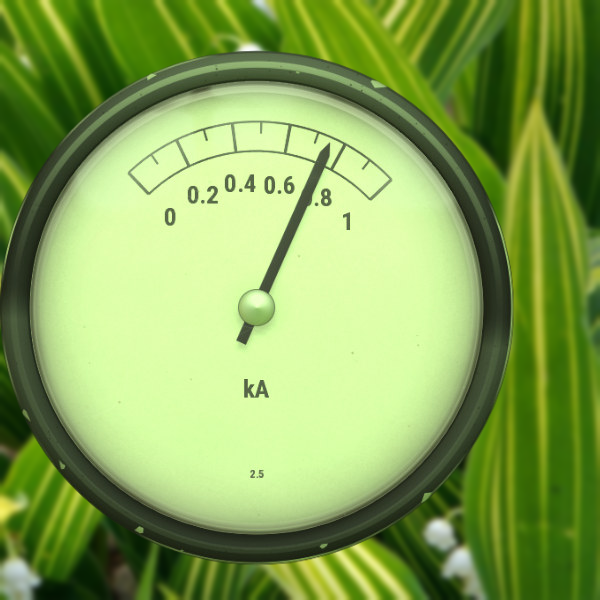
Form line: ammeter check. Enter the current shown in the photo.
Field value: 0.75 kA
